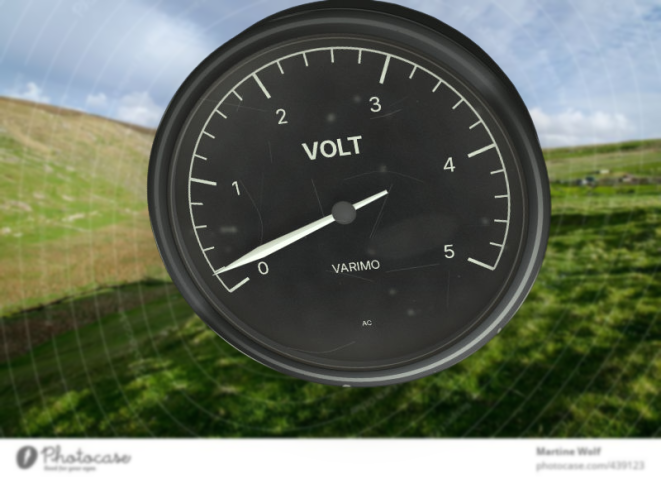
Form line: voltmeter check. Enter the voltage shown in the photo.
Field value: 0.2 V
